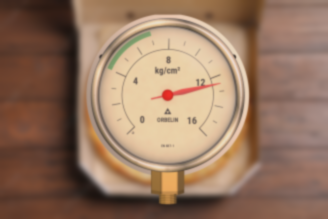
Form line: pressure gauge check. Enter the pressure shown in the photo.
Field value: 12.5 kg/cm²
